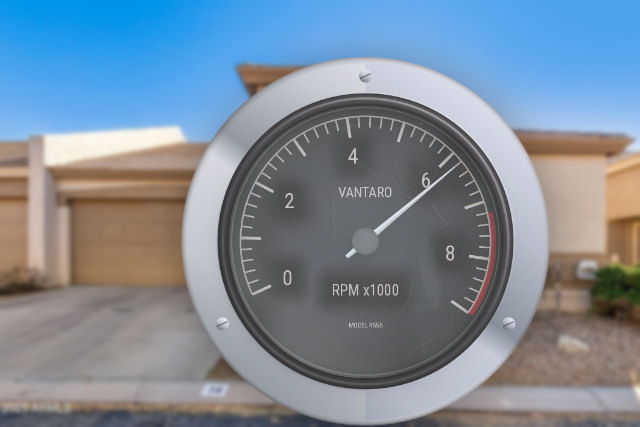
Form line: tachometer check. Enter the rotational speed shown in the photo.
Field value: 6200 rpm
